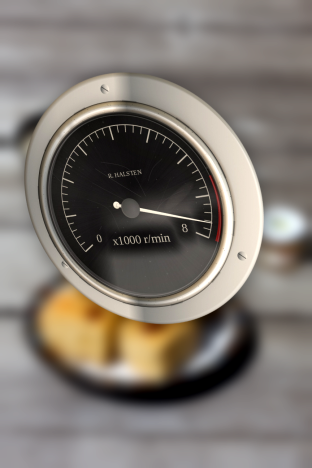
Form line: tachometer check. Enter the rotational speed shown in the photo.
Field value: 7600 rpm
